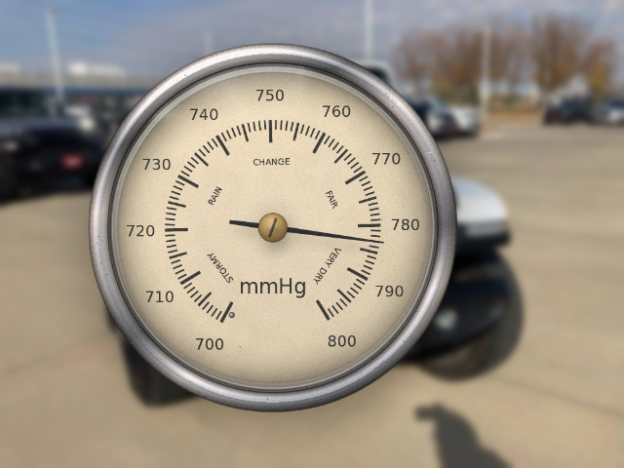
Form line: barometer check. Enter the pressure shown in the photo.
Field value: 783 mmHg
